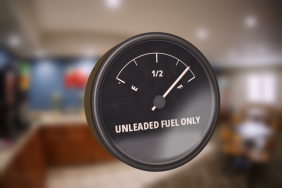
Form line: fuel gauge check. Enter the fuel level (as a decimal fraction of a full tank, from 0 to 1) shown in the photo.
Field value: 0.875
